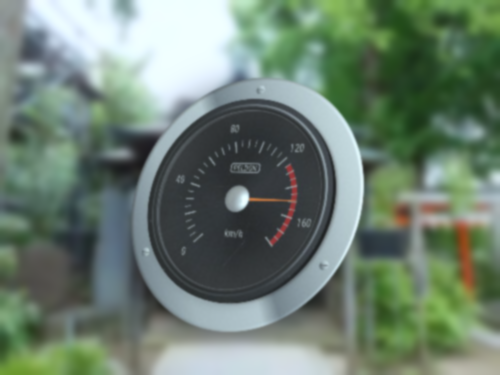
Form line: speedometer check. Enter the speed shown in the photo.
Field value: 150 km/h
